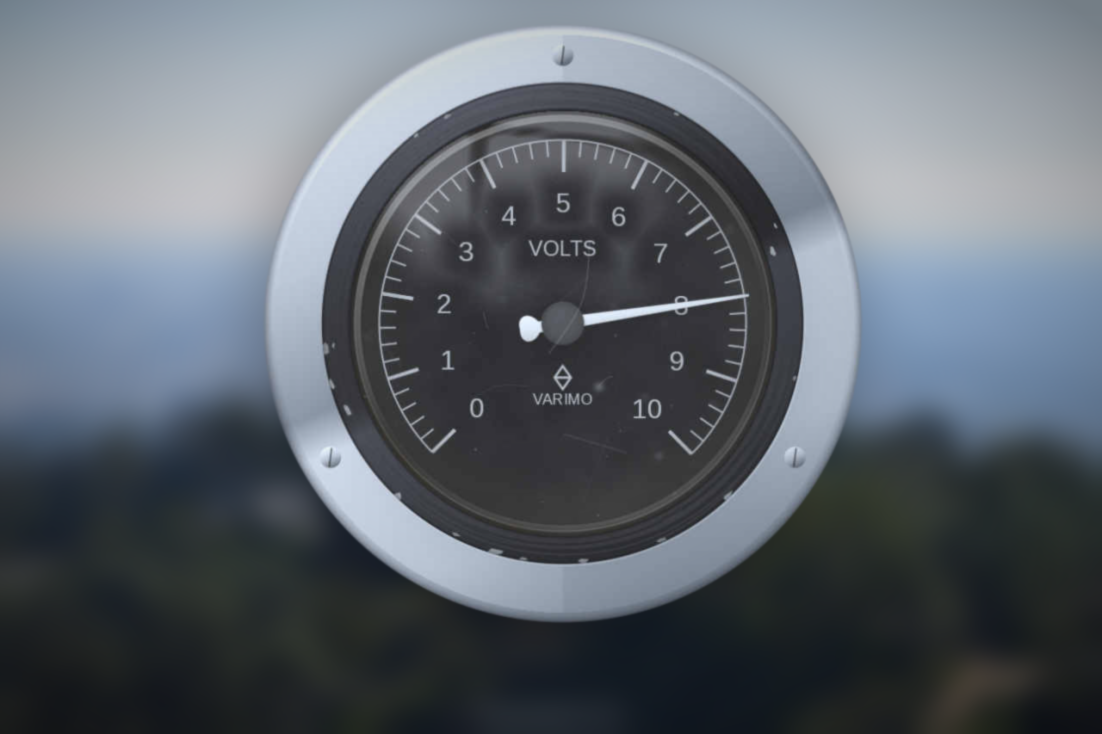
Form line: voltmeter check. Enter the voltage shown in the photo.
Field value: 8 V
